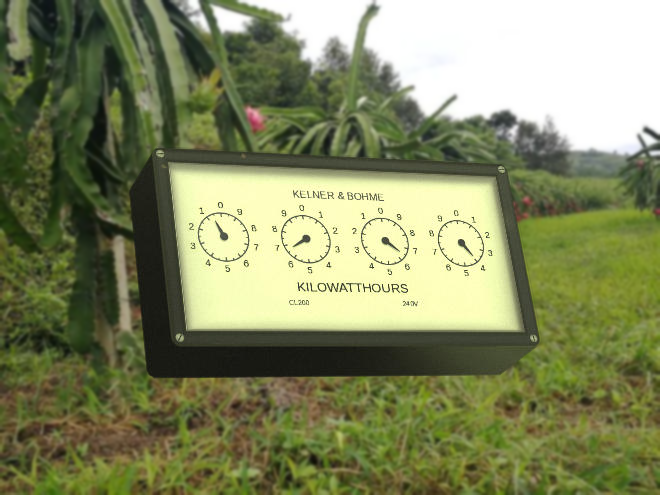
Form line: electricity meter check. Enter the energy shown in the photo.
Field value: 664 kWh
